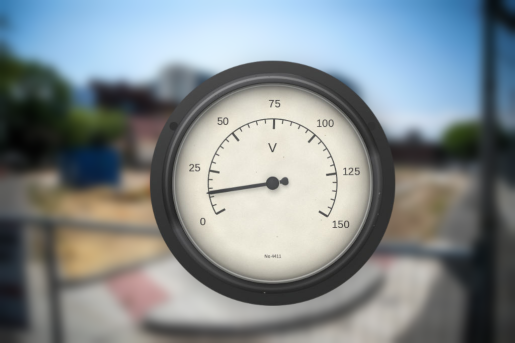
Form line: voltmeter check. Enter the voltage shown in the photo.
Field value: 12.5 V
